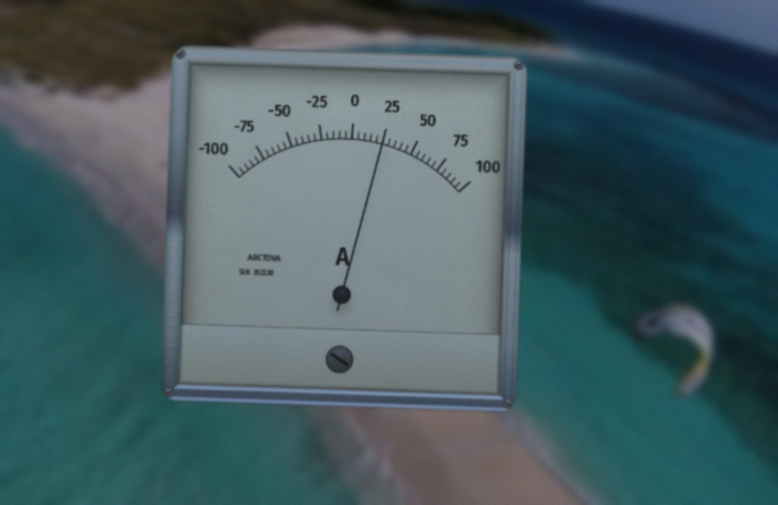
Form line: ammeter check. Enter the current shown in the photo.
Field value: 25 A
